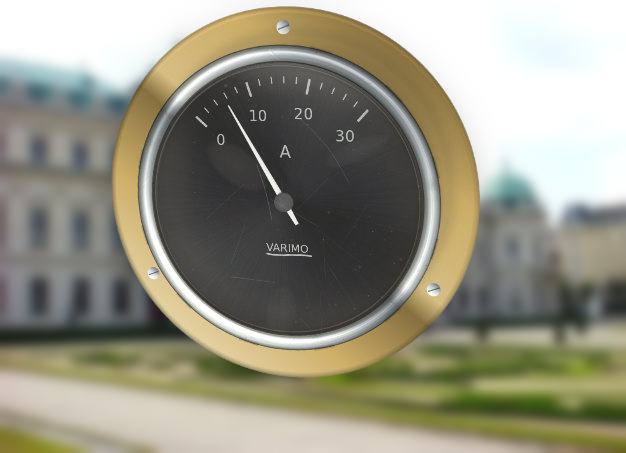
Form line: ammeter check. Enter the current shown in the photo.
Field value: 6 A
